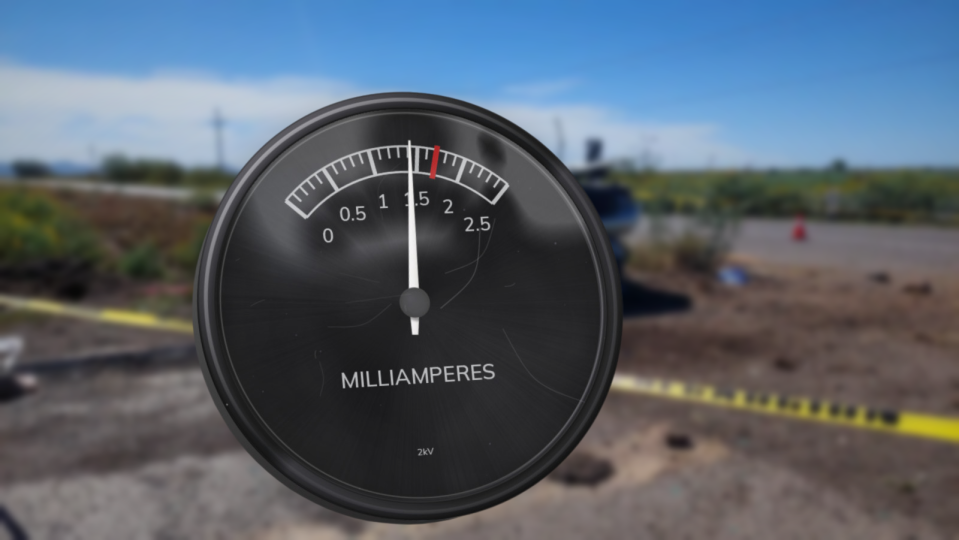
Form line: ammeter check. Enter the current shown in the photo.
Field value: 1.4 mA
